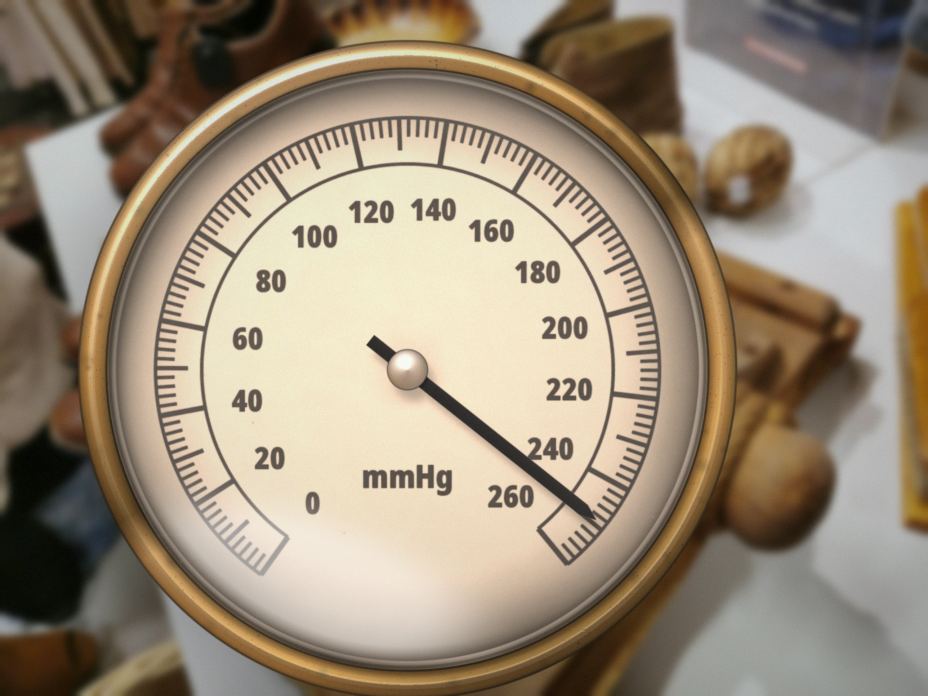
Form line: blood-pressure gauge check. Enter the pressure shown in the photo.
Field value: 249 mmHg
